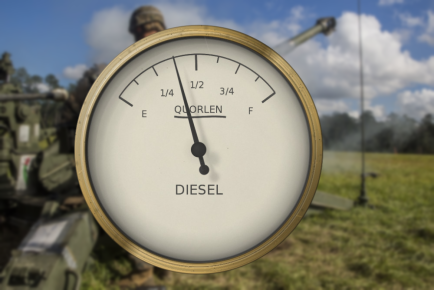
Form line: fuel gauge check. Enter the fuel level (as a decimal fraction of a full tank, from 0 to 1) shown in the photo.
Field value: 0.375
